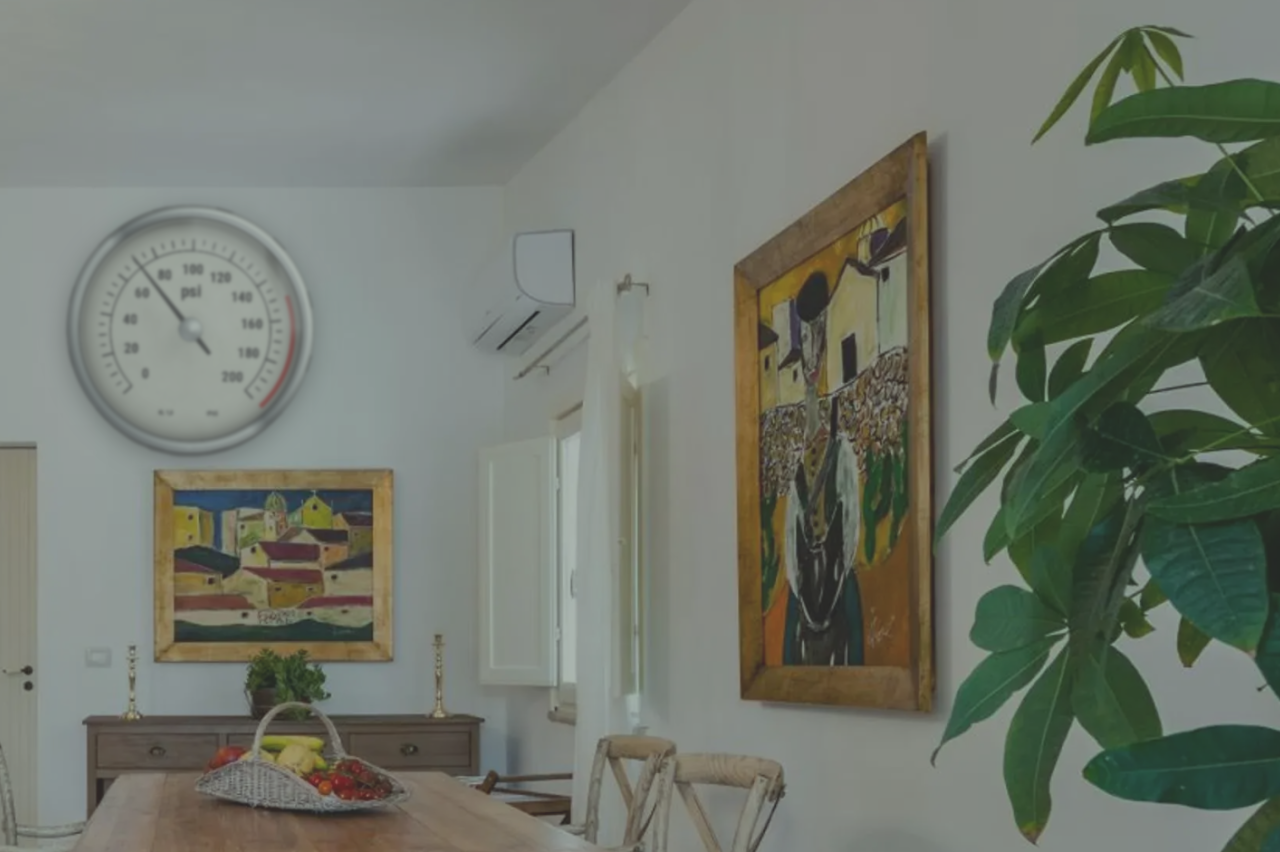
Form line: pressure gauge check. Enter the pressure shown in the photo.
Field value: 70 psi
